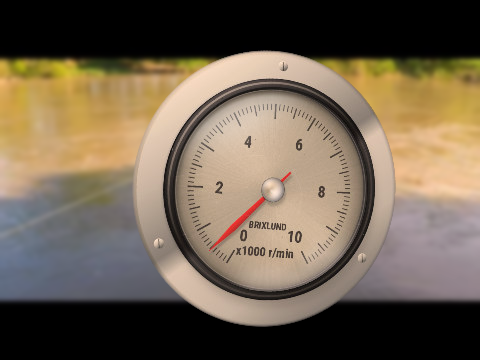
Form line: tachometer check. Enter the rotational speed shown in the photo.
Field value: 500 rpm
